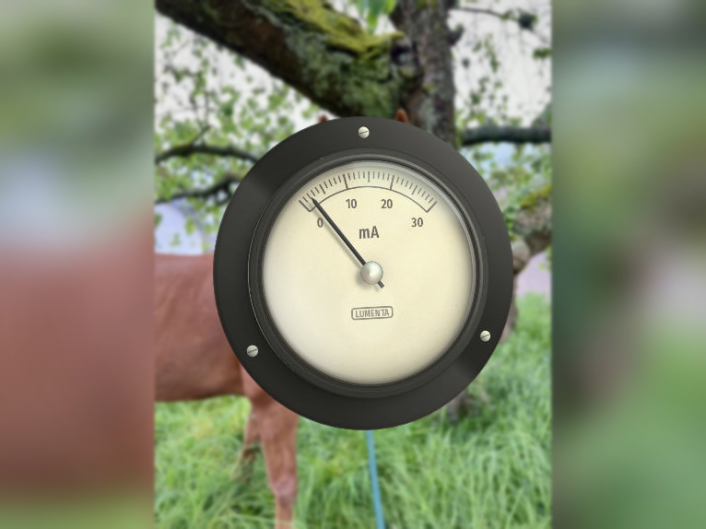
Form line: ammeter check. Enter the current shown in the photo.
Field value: 2 mA
